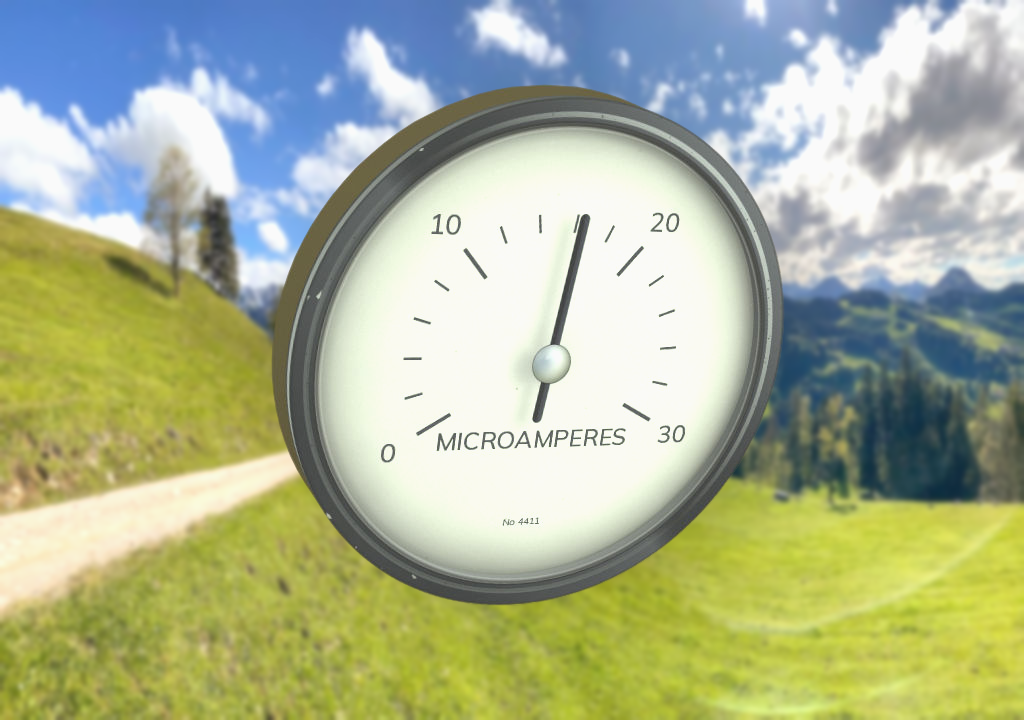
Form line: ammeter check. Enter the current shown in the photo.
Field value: 16 µA
